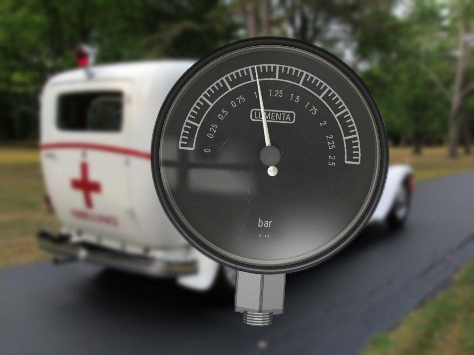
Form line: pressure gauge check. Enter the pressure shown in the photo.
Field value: 1.05 bar
